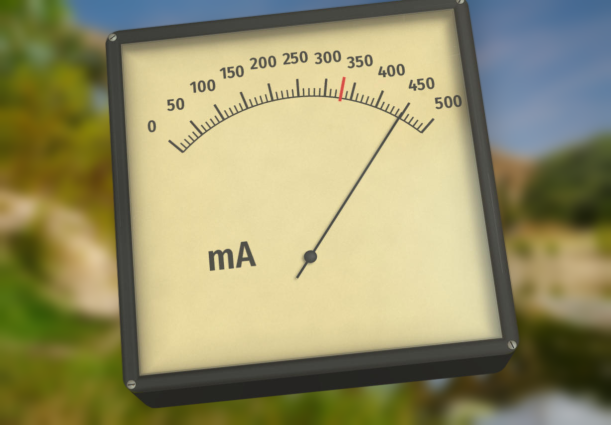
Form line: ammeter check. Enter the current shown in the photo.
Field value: 450 mA
